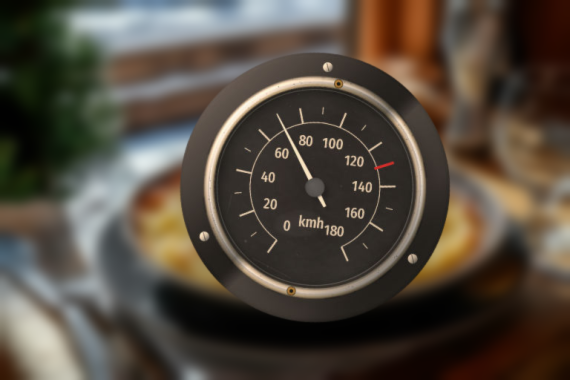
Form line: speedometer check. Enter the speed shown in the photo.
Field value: 70 km/h
